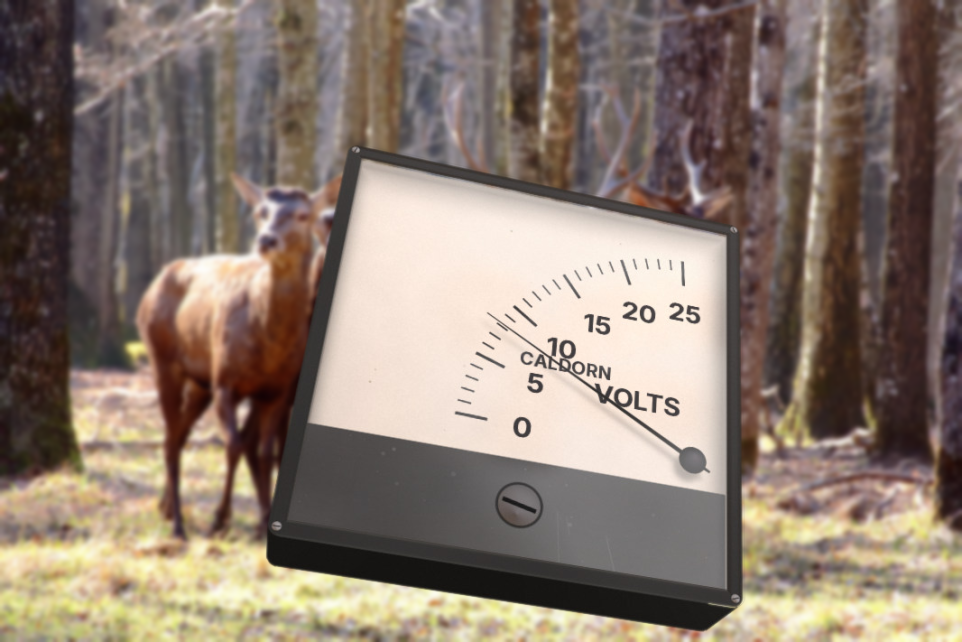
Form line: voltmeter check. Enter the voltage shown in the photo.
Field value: 8 V
